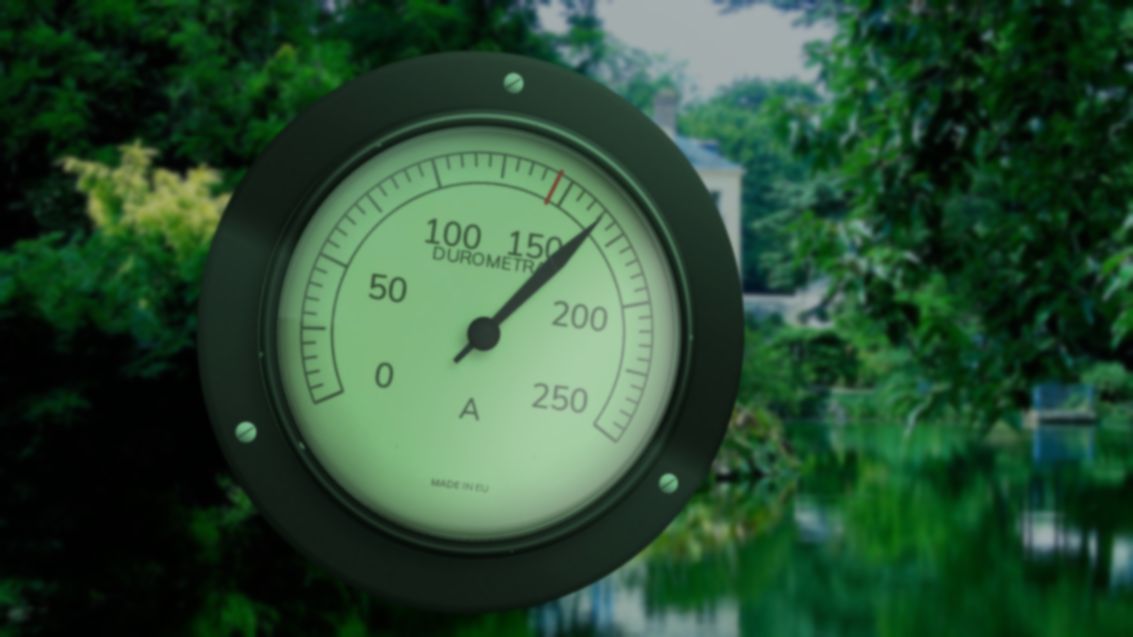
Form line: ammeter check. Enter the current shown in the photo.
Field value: 165 A
